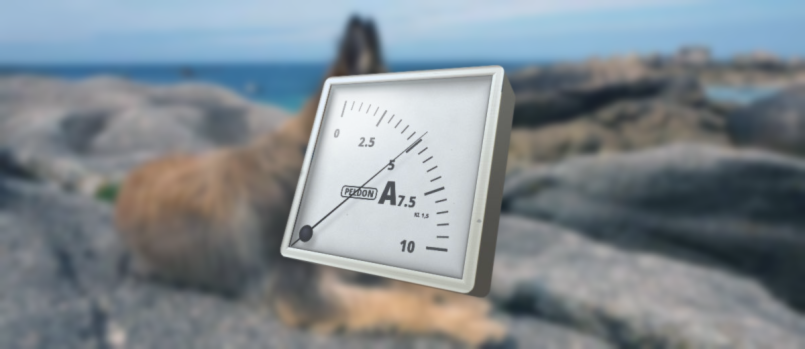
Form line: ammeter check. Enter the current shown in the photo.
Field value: 5 A
